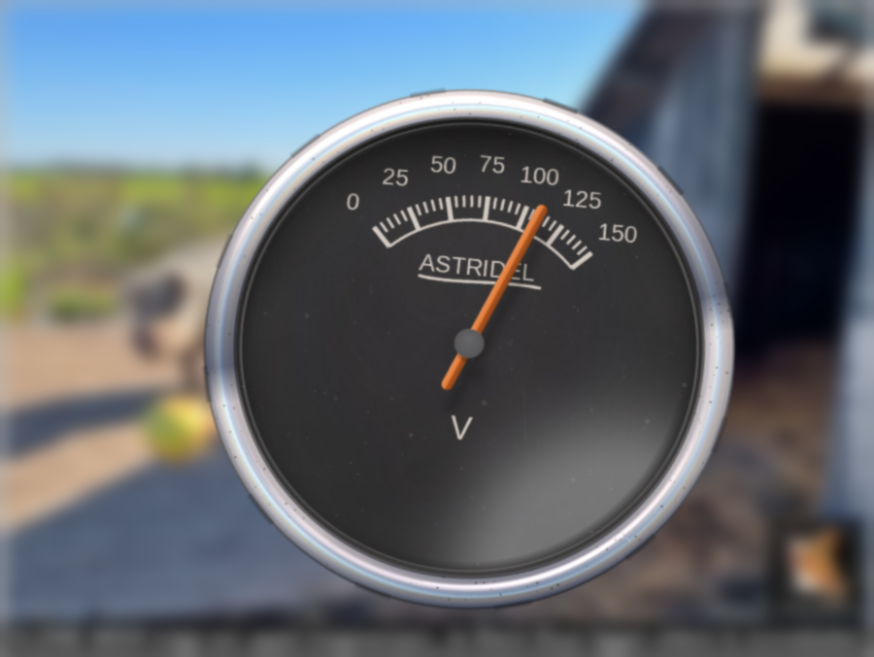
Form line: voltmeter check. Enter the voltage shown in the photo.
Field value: 110 V
